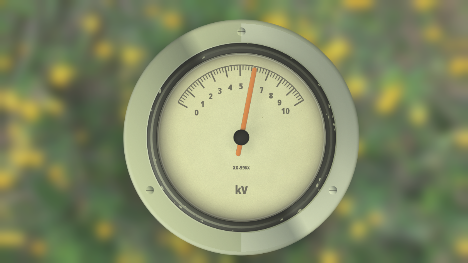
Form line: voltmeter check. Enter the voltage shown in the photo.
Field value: 6 kV
